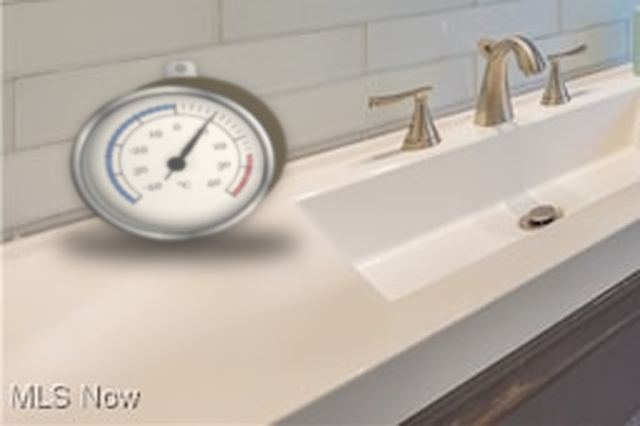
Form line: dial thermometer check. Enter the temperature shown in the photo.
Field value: 10 °C
